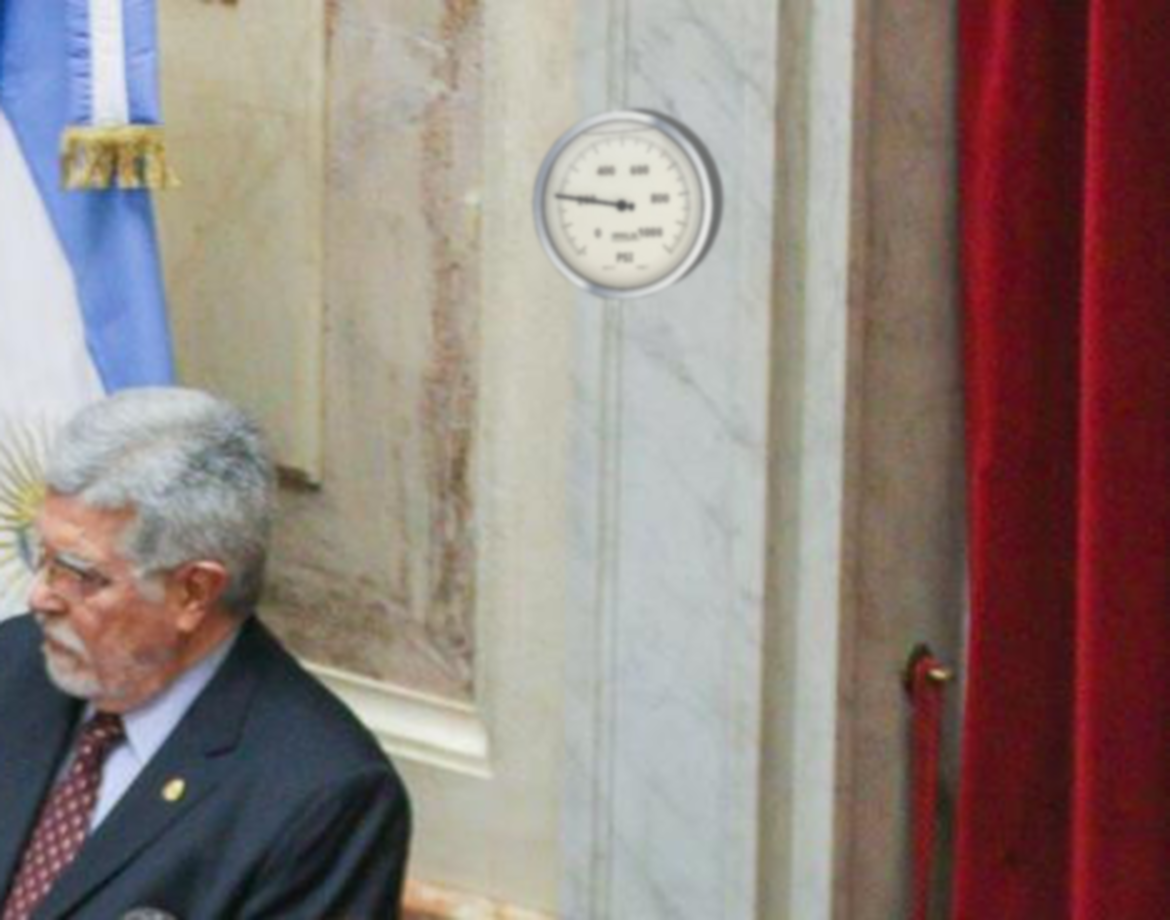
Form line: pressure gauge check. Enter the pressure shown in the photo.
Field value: 200 psi
